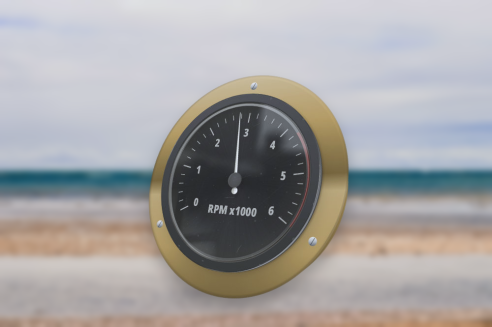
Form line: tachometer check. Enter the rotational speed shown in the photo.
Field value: 2800 rpm
